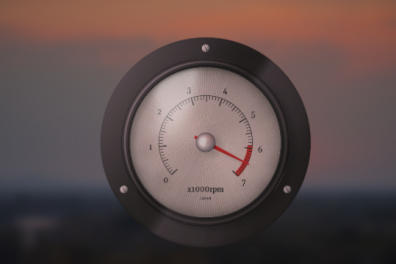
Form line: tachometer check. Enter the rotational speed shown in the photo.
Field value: 6500 rpm
